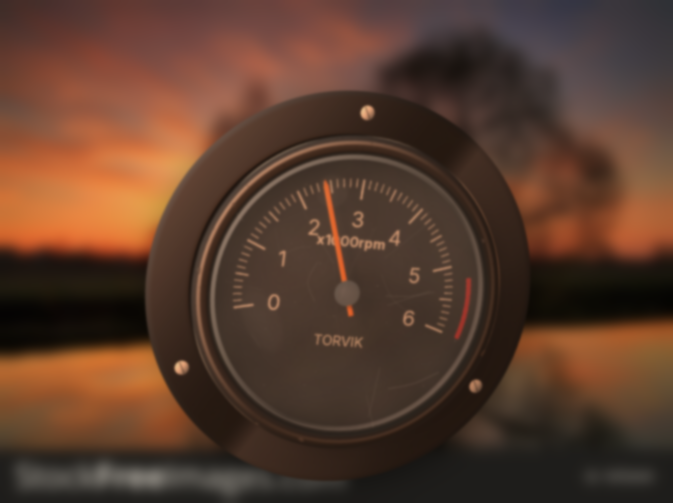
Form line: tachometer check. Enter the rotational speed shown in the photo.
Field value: 2400 rpm
